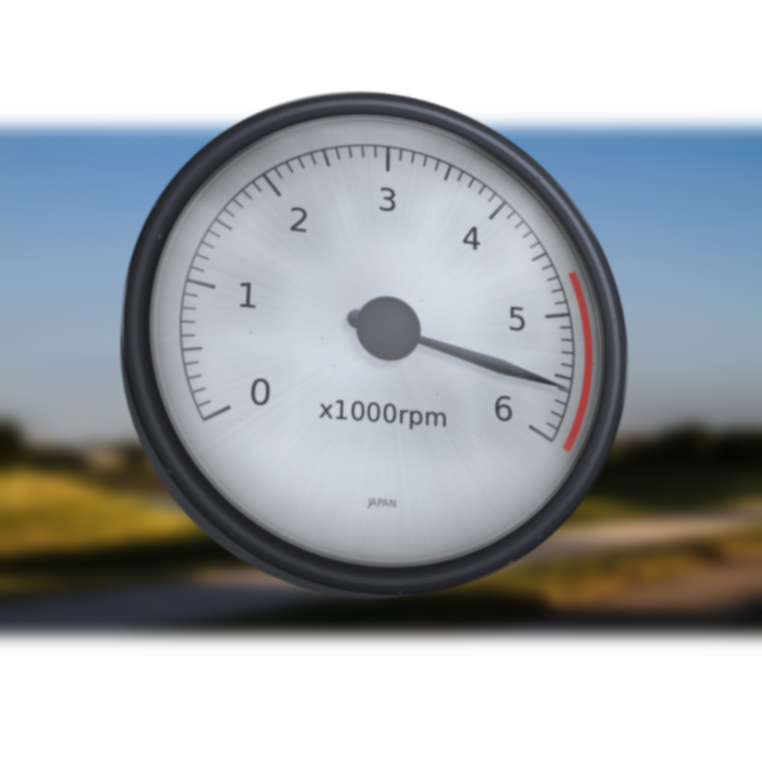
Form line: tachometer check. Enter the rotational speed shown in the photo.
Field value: 5600 rpm
